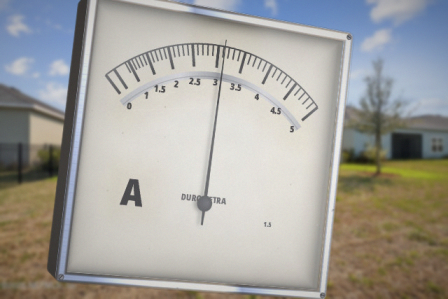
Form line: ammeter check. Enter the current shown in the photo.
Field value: 3.1 A
